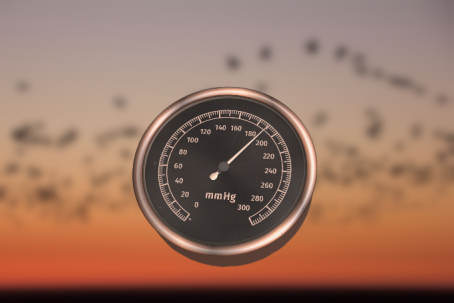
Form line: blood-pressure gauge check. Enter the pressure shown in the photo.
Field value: 190 mmHg
